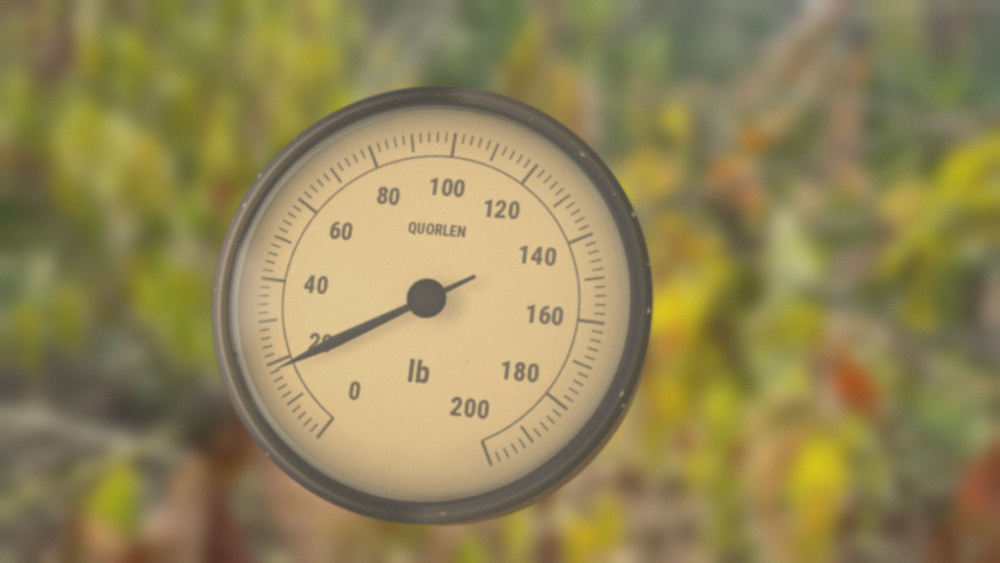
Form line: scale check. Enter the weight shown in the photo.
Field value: 18 lb
